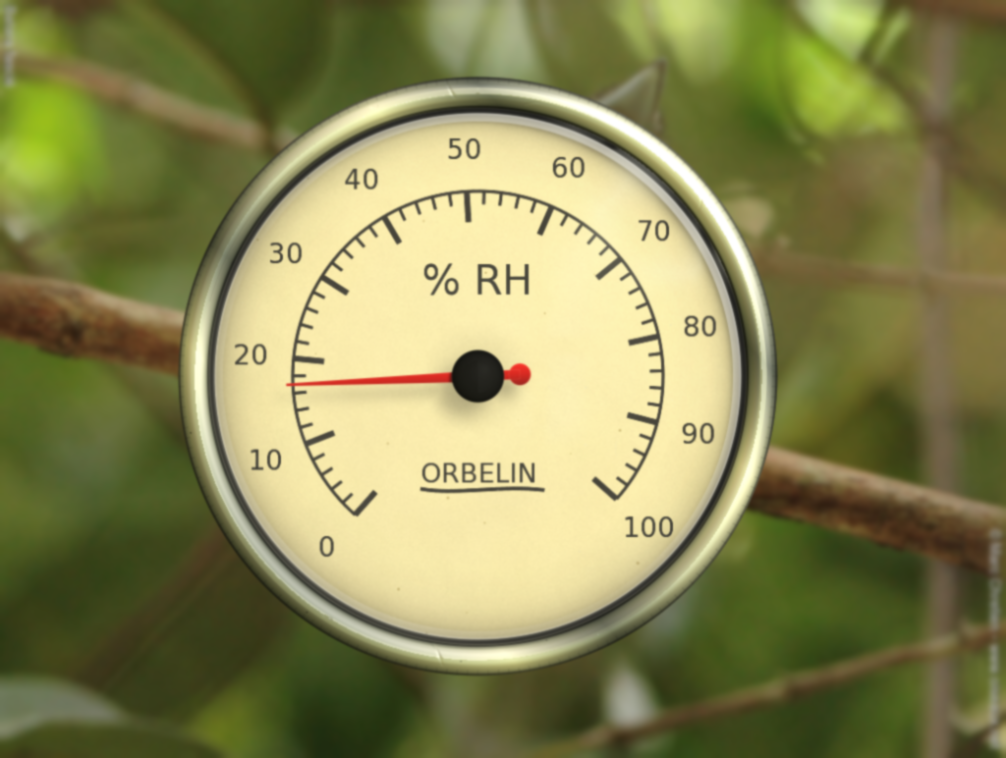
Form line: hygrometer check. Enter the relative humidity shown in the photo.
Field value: 17 %
